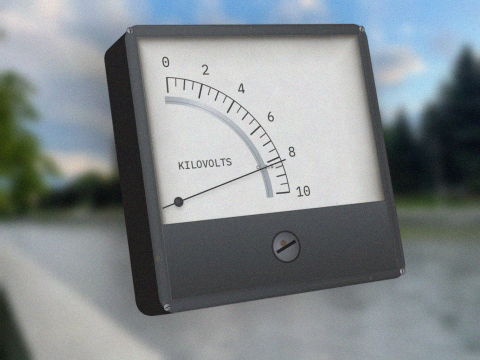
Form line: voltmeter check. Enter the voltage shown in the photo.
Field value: 8.25 kV
